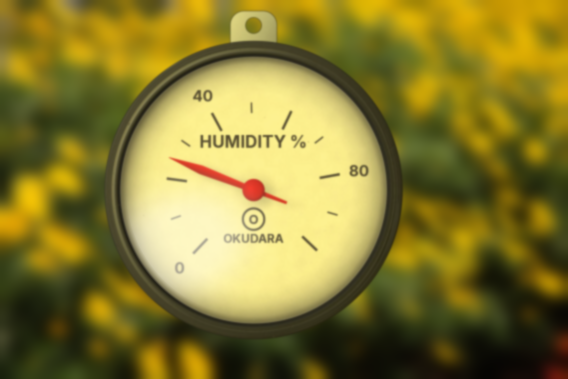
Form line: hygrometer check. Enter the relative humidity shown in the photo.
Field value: 25 %
